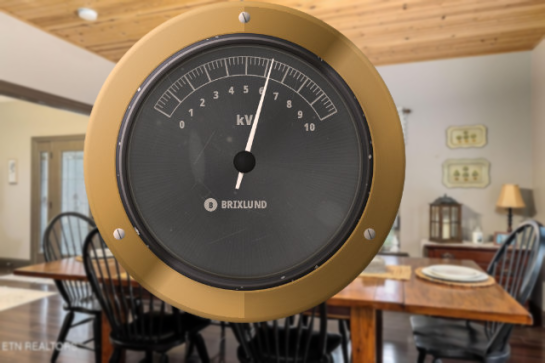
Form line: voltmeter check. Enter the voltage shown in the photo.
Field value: 6.2 kV
